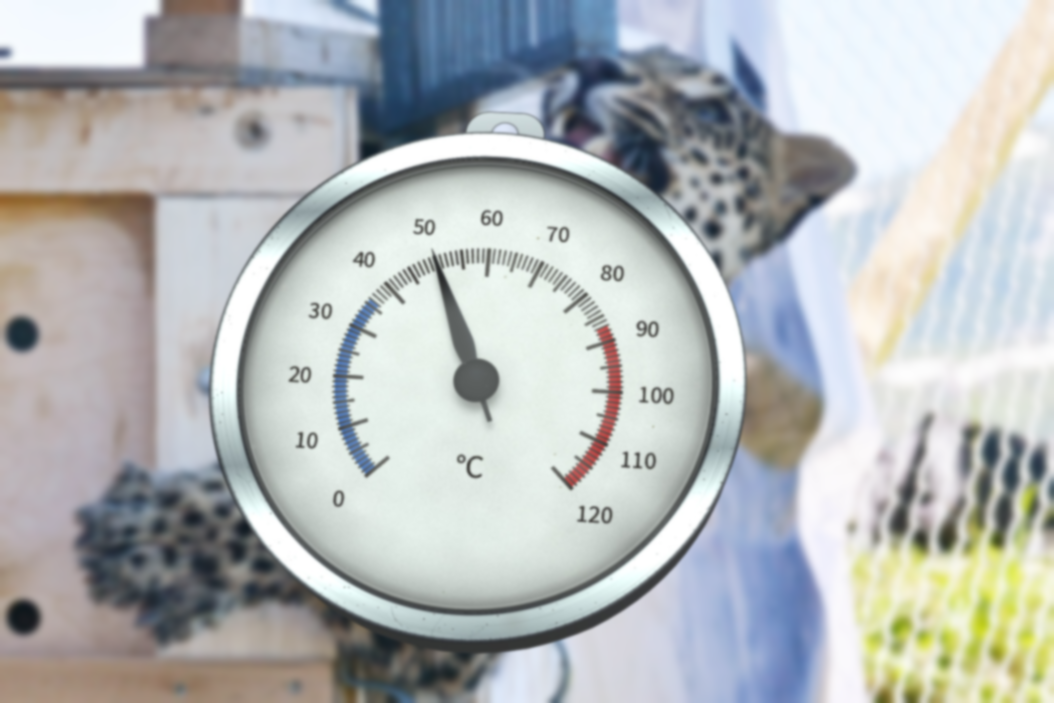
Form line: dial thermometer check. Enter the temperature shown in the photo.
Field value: 50 °C
